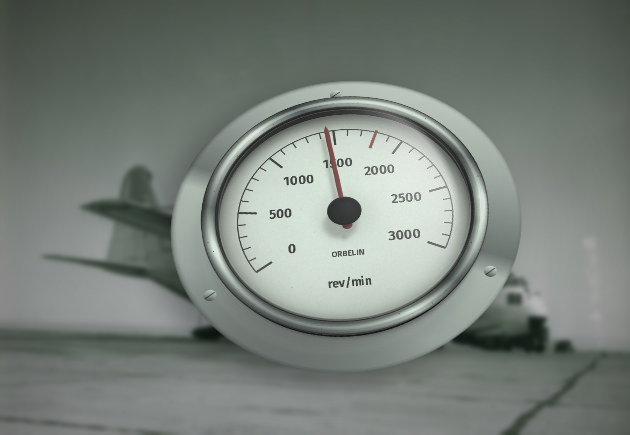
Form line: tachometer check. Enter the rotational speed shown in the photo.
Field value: 1450 rpm
